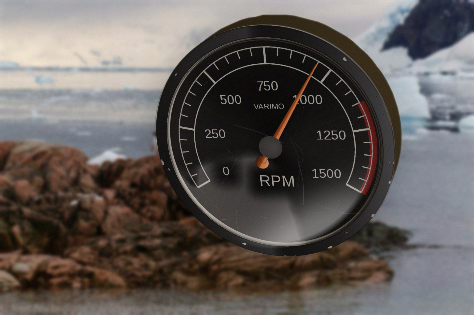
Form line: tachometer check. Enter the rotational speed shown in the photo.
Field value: 950 rpm
